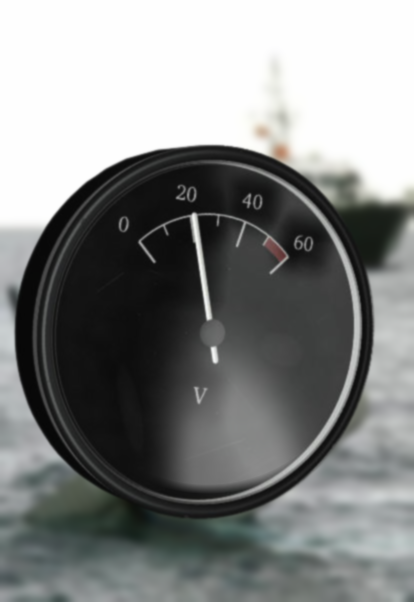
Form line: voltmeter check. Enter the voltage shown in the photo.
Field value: 20 V
